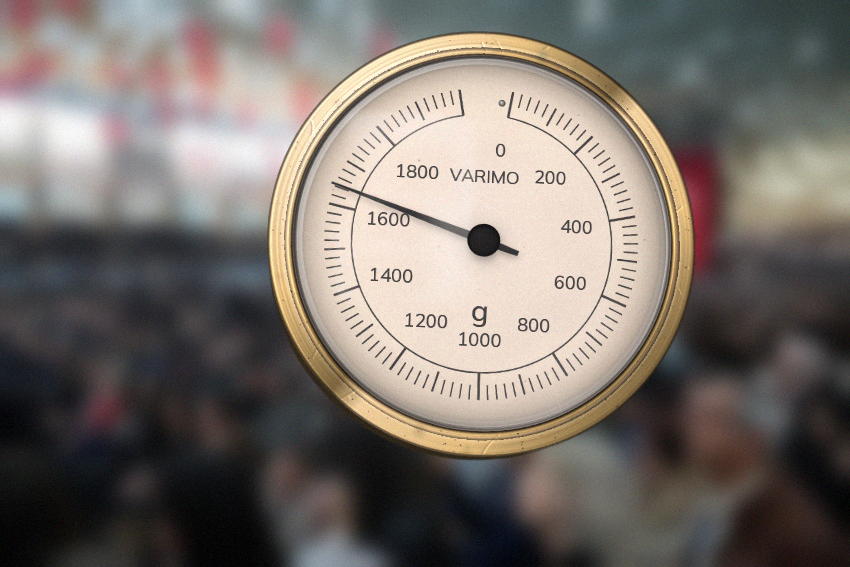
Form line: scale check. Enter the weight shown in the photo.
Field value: 1640 g
